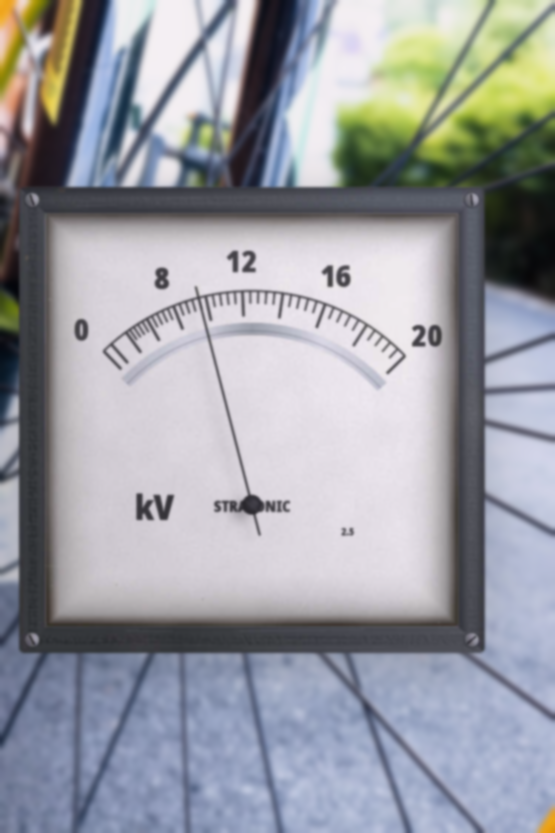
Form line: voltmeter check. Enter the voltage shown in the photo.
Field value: 9.6 kV
